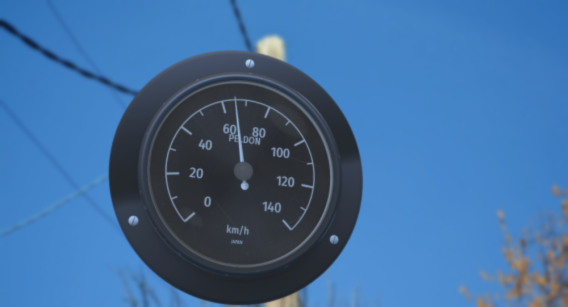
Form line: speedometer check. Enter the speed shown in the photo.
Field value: 65 km/h
